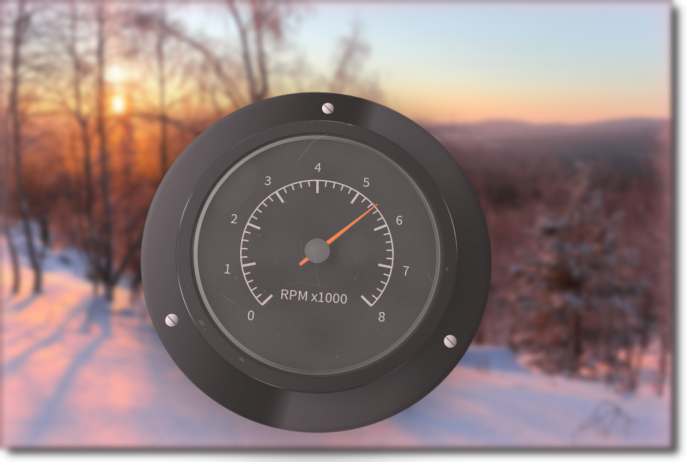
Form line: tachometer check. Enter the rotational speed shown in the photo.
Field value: 5500 rpm
